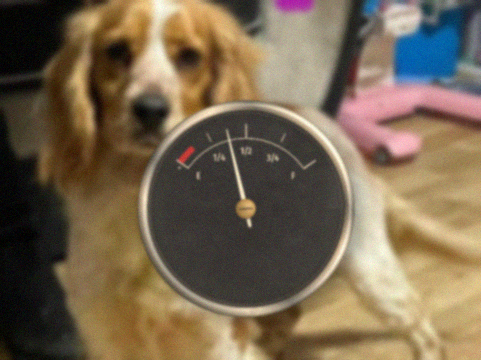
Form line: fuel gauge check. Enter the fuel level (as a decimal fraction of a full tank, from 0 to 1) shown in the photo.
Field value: 0.375
